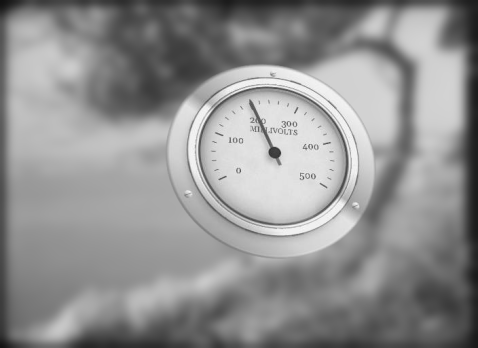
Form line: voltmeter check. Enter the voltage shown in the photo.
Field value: 200 mV
